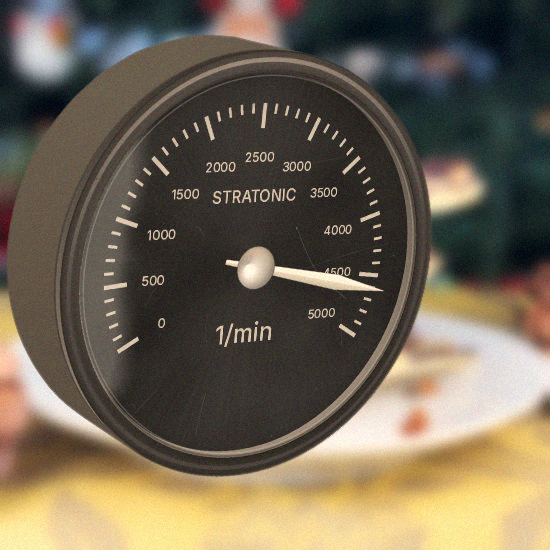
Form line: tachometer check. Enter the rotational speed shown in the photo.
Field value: 4600 rpm
